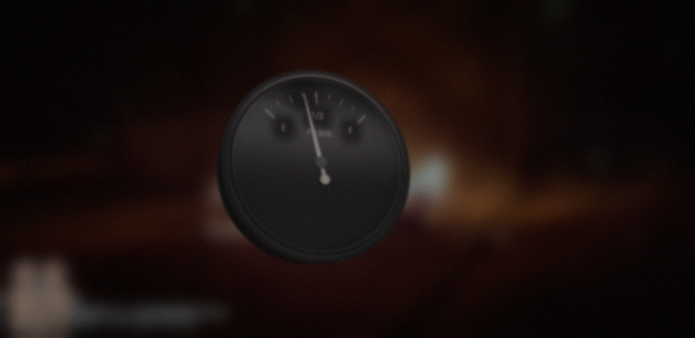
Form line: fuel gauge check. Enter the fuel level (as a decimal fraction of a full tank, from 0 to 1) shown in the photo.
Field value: 0.375
